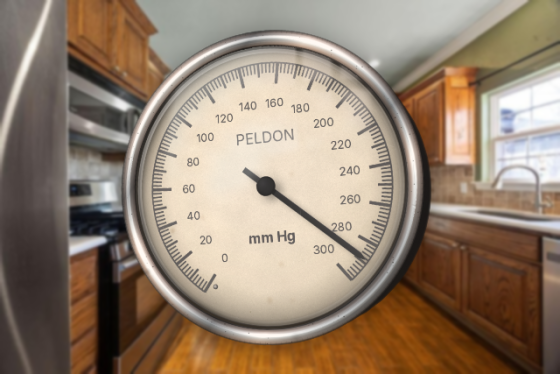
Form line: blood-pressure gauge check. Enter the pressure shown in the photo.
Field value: 288 mmHg
